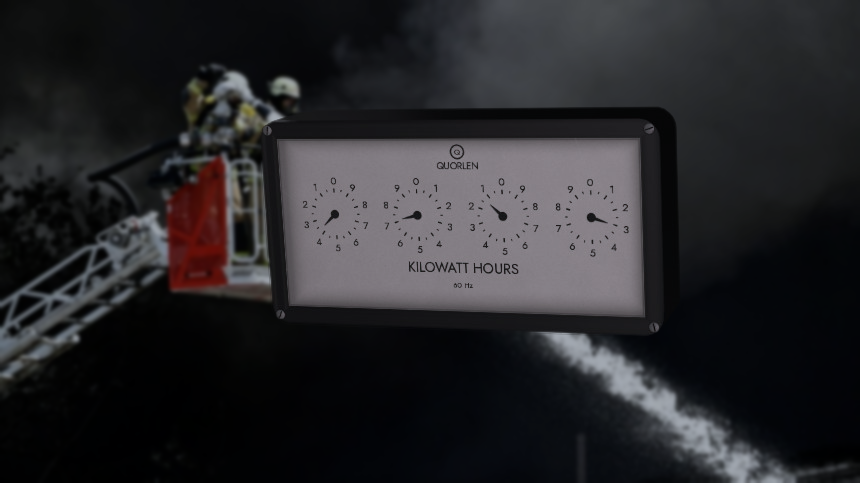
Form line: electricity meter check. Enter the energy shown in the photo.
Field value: 3713 kWh
